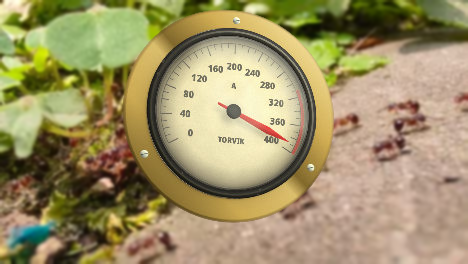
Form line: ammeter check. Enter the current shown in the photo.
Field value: 390 A
